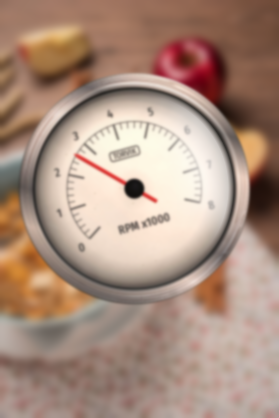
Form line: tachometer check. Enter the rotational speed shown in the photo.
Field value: 2600 rpm
